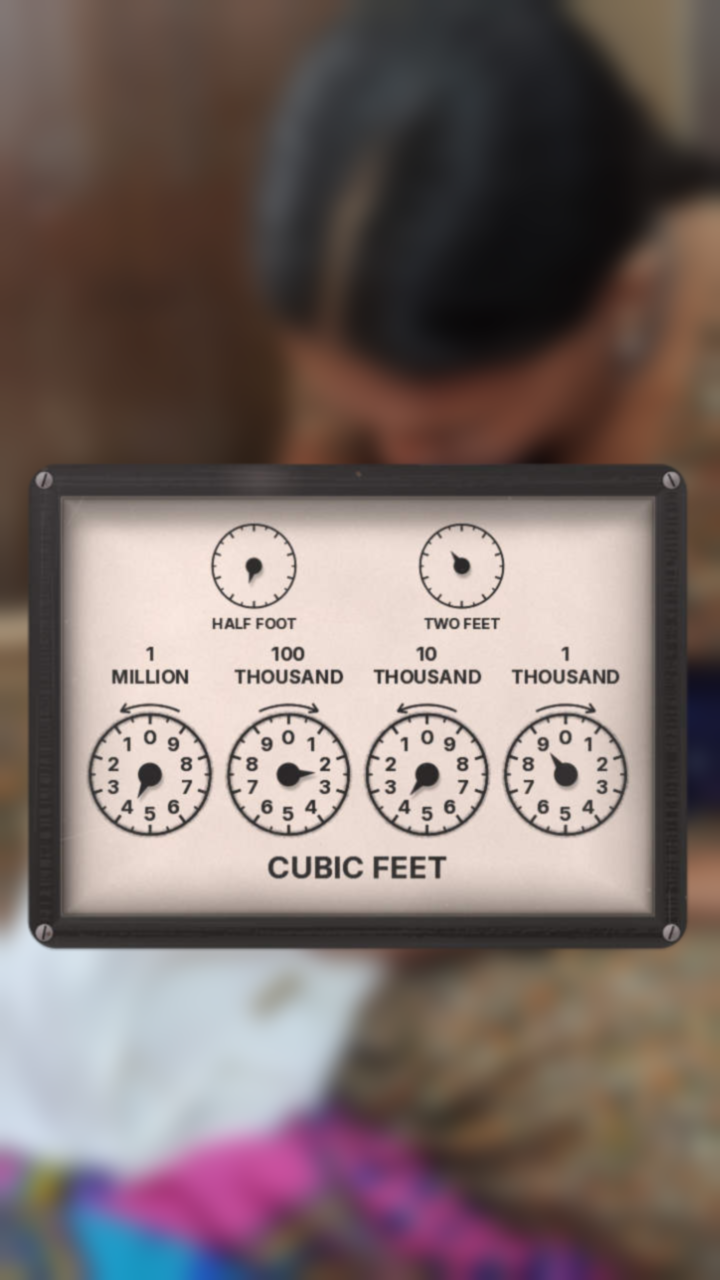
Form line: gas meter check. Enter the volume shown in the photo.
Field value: 423900 ft³
